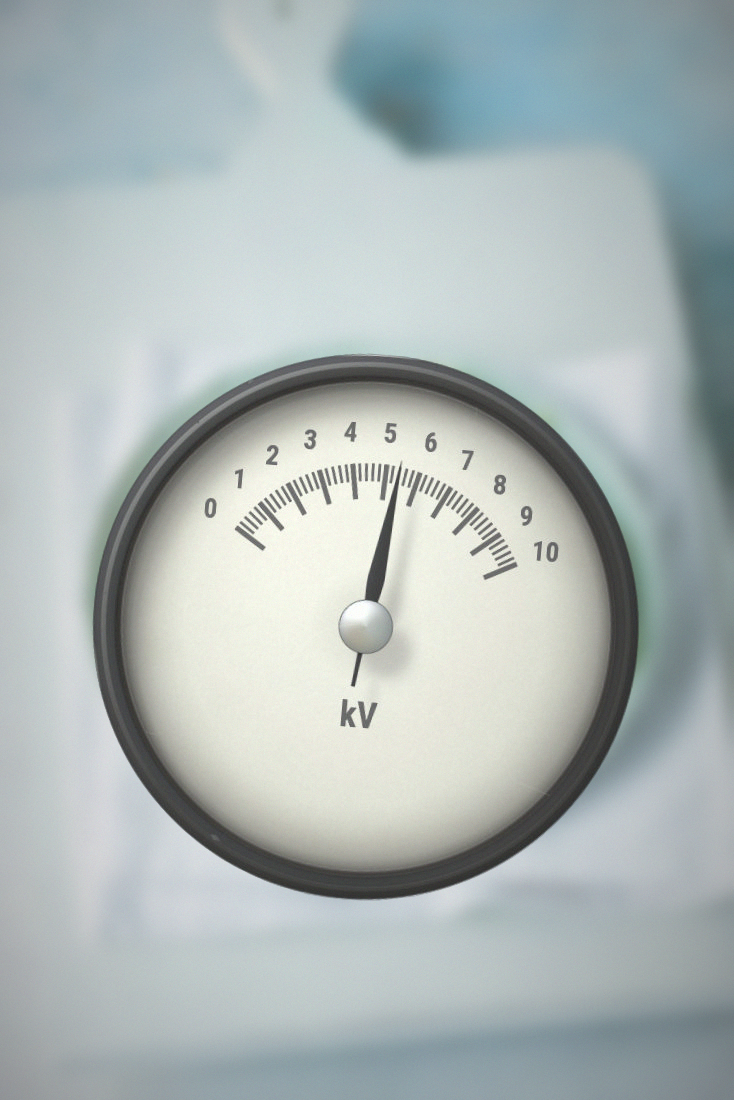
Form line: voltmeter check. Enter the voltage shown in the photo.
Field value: 5.4 kV
